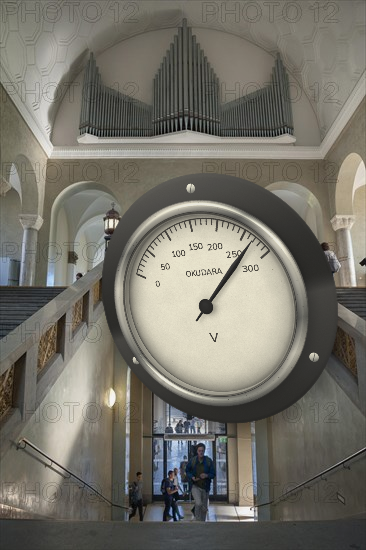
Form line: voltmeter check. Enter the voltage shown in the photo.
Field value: 270 V
